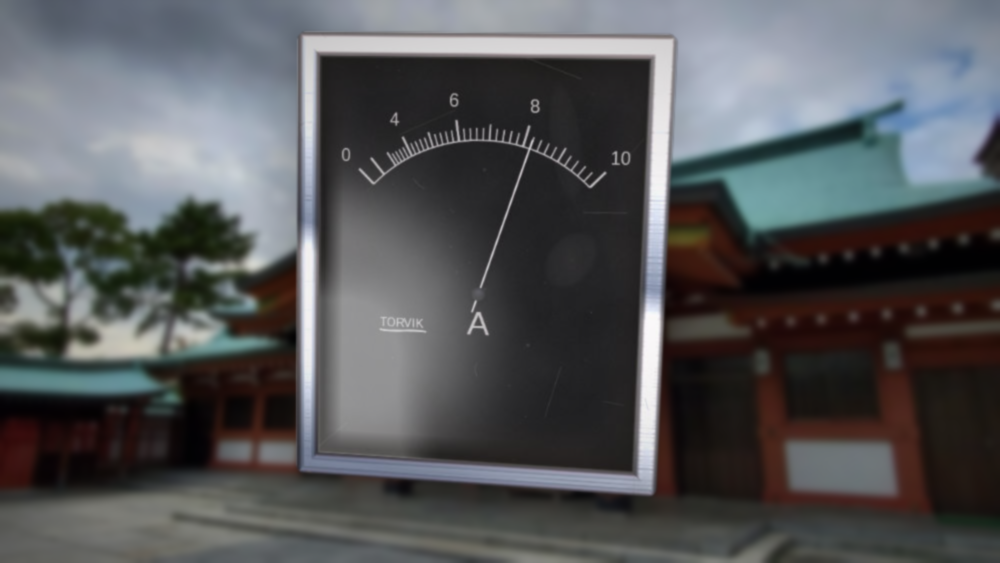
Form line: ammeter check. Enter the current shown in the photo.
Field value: 8.2 A
